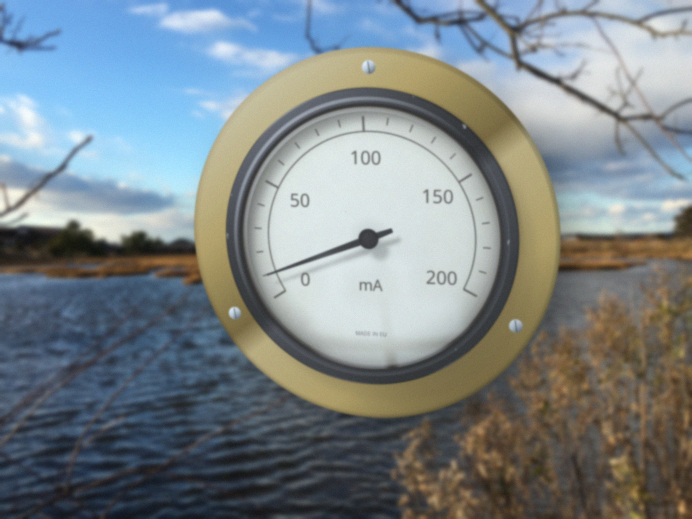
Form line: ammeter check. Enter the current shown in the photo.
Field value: 10 mA
